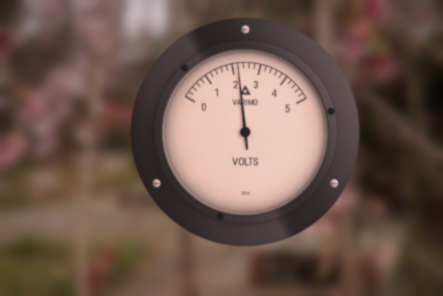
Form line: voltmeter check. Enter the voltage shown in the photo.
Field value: 2.2 V
